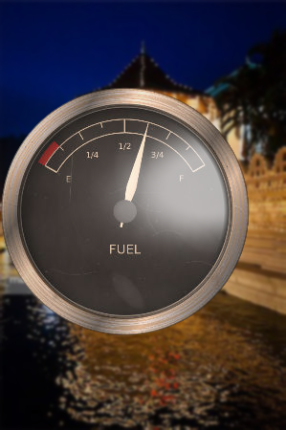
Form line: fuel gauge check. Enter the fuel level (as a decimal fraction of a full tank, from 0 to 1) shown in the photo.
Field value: 0.625
